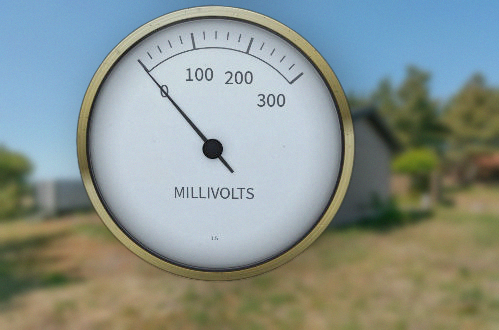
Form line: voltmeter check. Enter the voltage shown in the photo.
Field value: 0 mV
